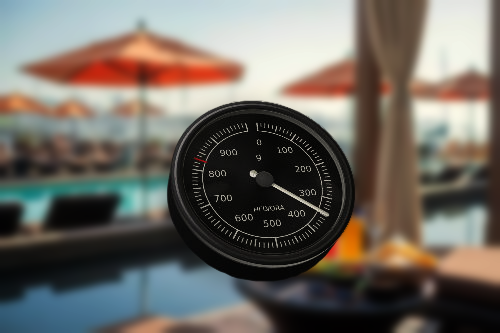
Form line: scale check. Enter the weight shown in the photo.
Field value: 350 g
